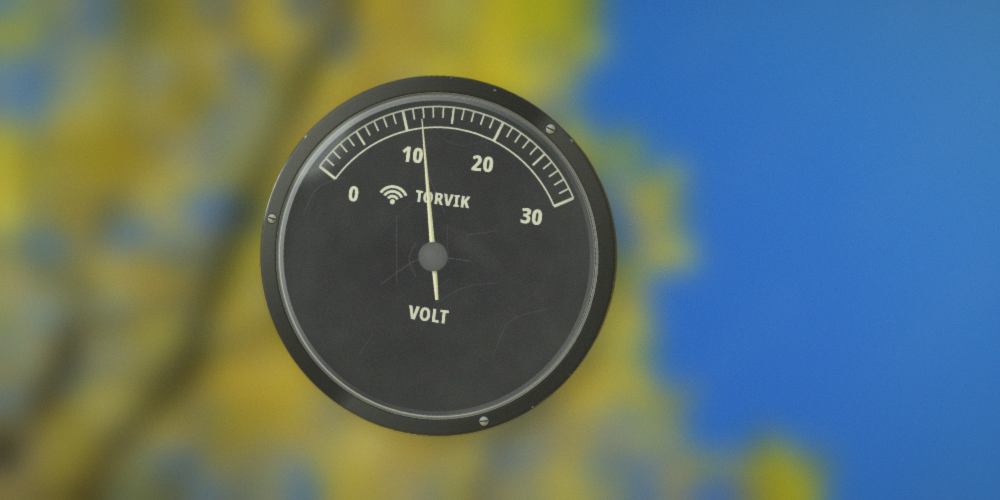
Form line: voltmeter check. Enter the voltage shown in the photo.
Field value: 12 V
